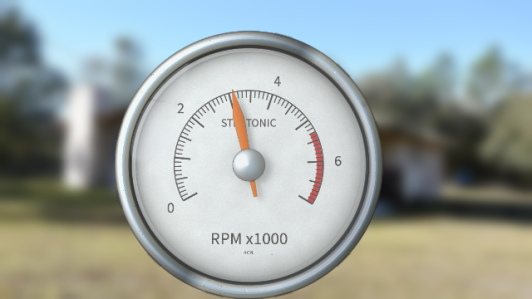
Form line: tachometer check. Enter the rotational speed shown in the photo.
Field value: 3100 rpm
